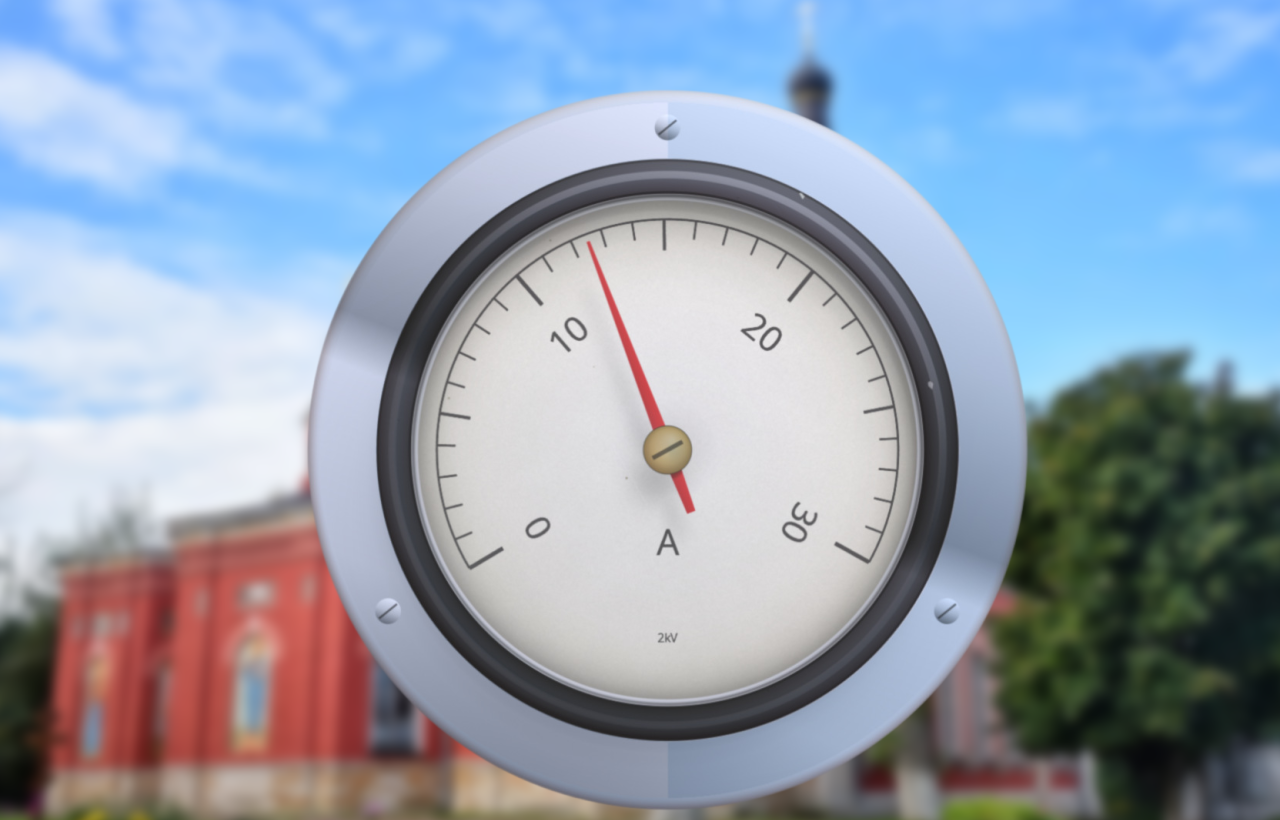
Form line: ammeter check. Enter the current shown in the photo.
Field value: 12.5 A
